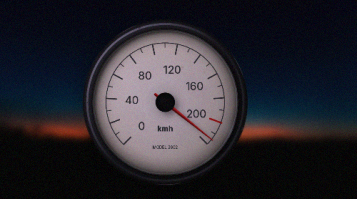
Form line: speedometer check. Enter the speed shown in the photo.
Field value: 215 km/h
